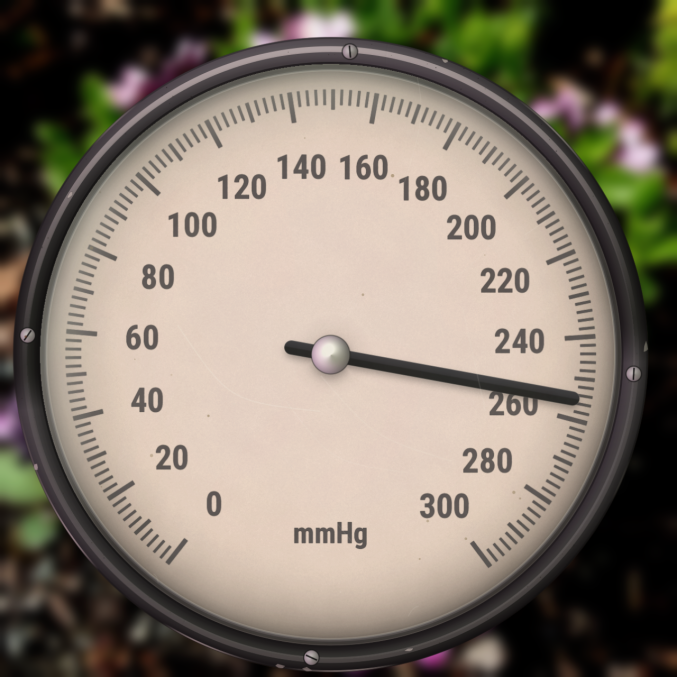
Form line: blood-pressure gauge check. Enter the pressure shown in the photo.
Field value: 255 mmHg
